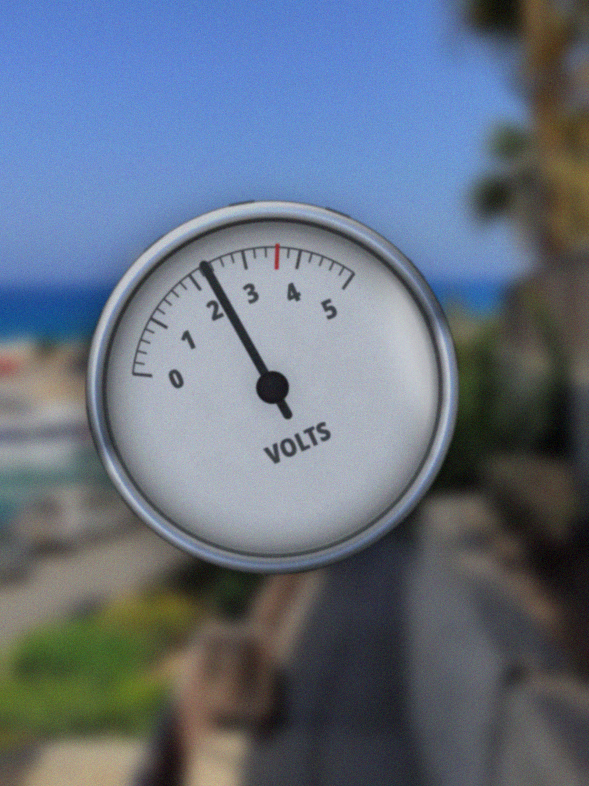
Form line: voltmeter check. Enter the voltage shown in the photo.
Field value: 2.3 V
